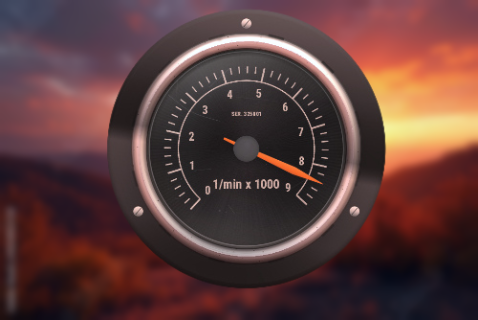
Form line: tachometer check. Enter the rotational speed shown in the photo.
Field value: 8400 rpm
